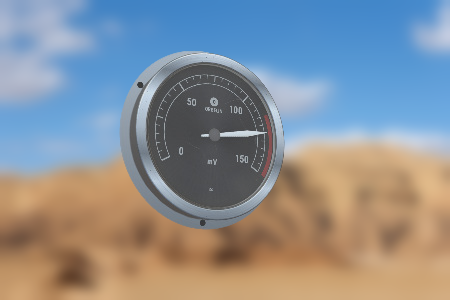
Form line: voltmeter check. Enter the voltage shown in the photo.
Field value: 125 mV
